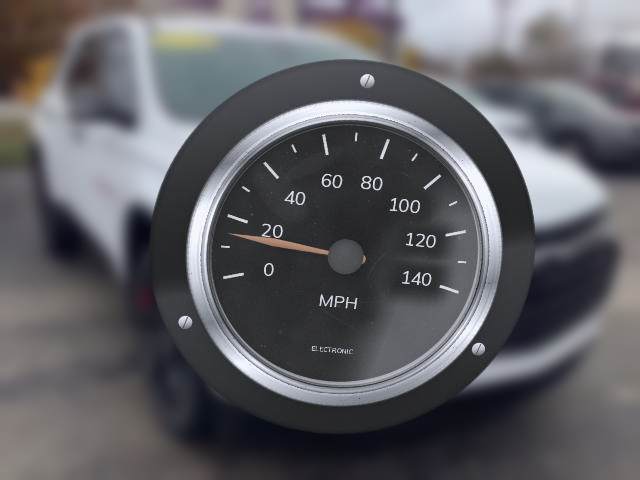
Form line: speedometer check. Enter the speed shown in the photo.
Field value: 15 mph
